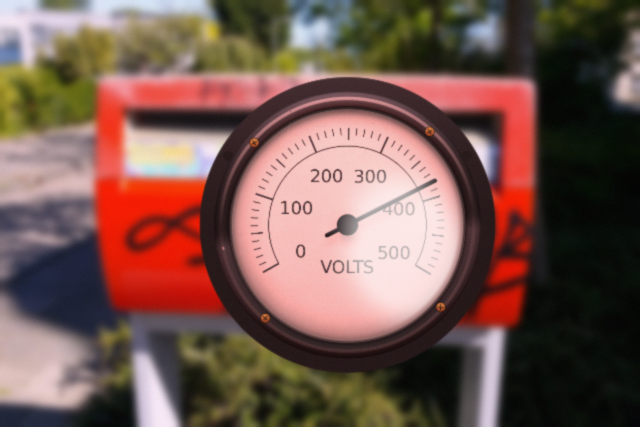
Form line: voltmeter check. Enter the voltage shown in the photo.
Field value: 380 V
